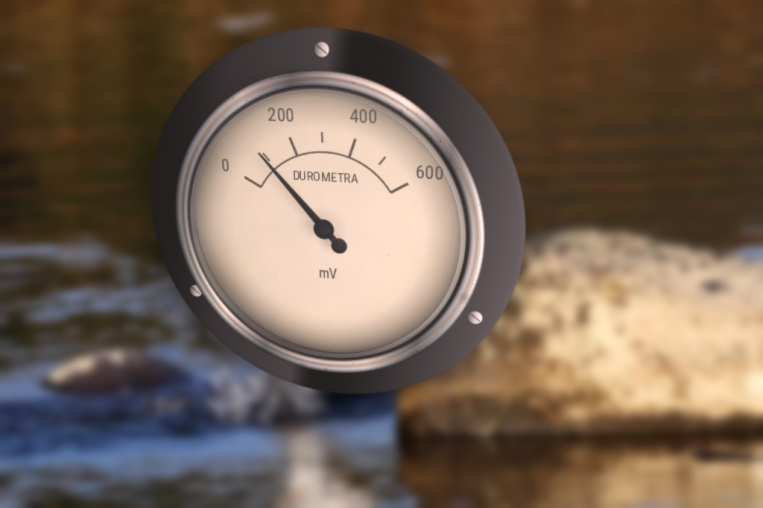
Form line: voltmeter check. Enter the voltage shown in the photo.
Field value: 100 mV
